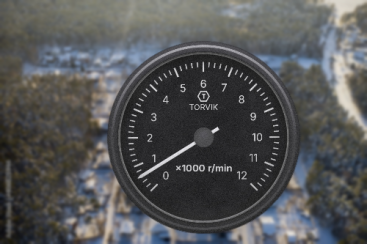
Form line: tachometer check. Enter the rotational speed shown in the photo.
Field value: 600 rpm
